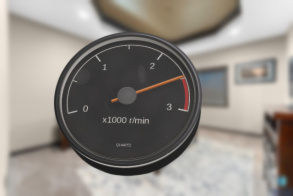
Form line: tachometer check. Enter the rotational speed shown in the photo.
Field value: 2500 rpm
